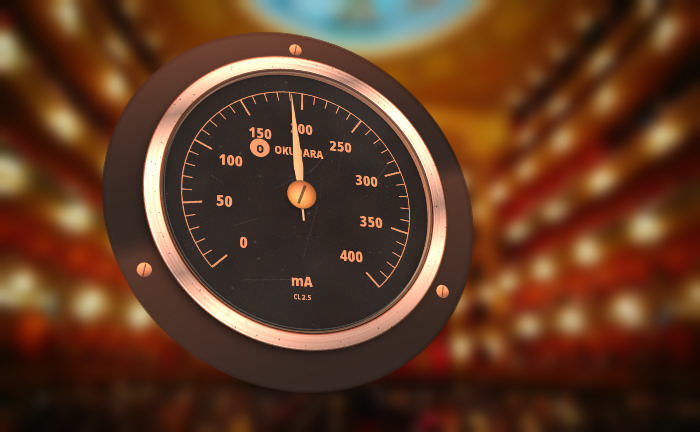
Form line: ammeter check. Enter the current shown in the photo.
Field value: 190 mA
